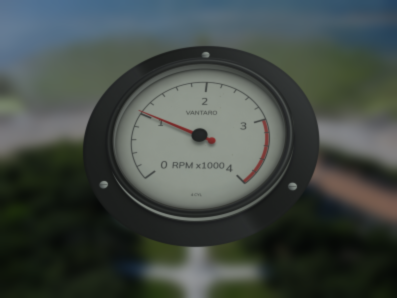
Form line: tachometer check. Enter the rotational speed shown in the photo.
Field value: 1000 rpm
